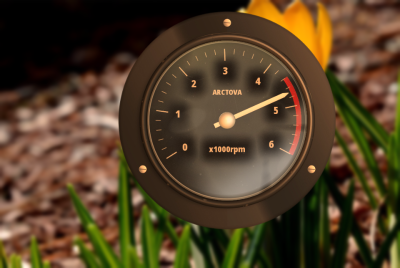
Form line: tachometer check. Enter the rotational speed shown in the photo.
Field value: 4700 rpm
